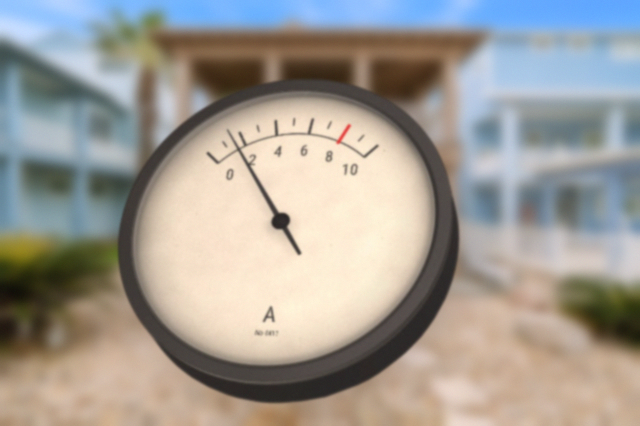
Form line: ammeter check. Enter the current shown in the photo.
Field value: 1.5 A
